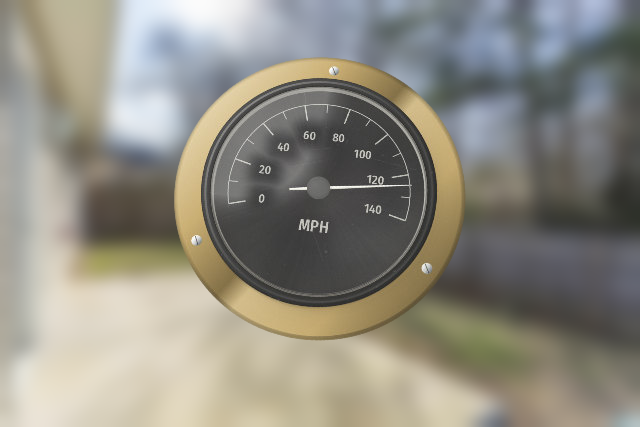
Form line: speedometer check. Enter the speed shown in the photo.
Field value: 125 mph
